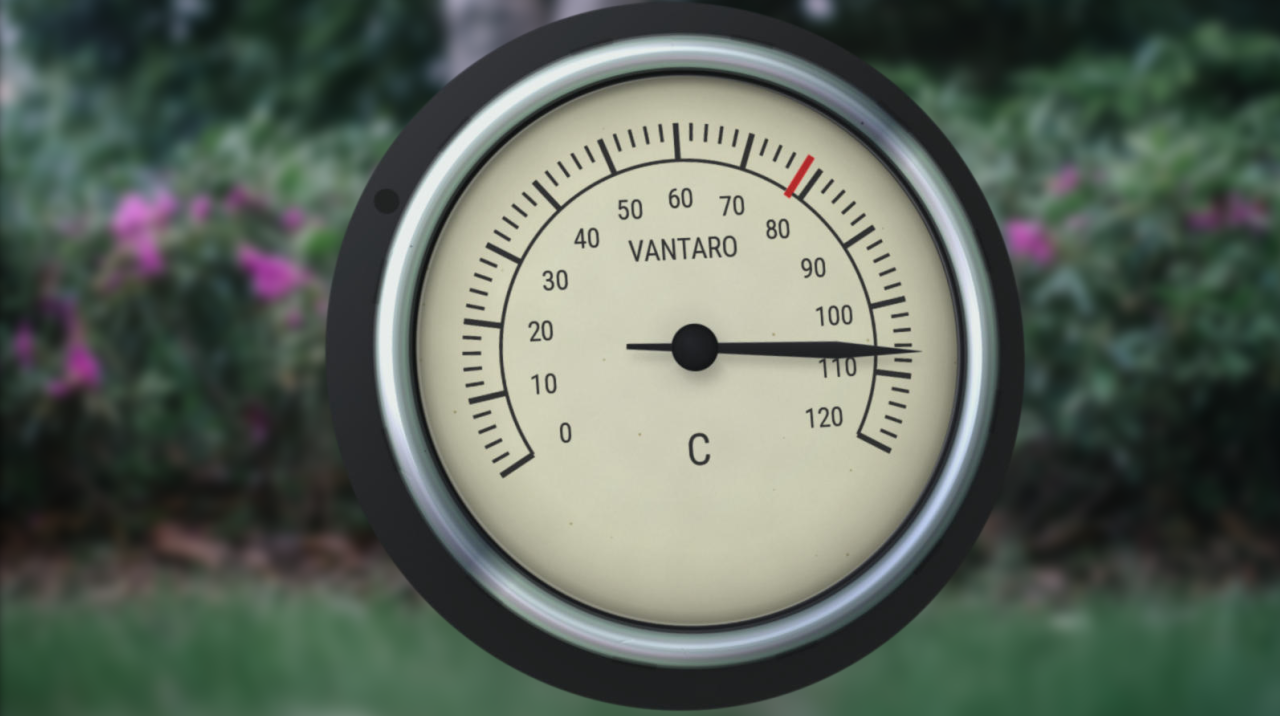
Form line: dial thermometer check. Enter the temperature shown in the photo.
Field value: 107 °C
